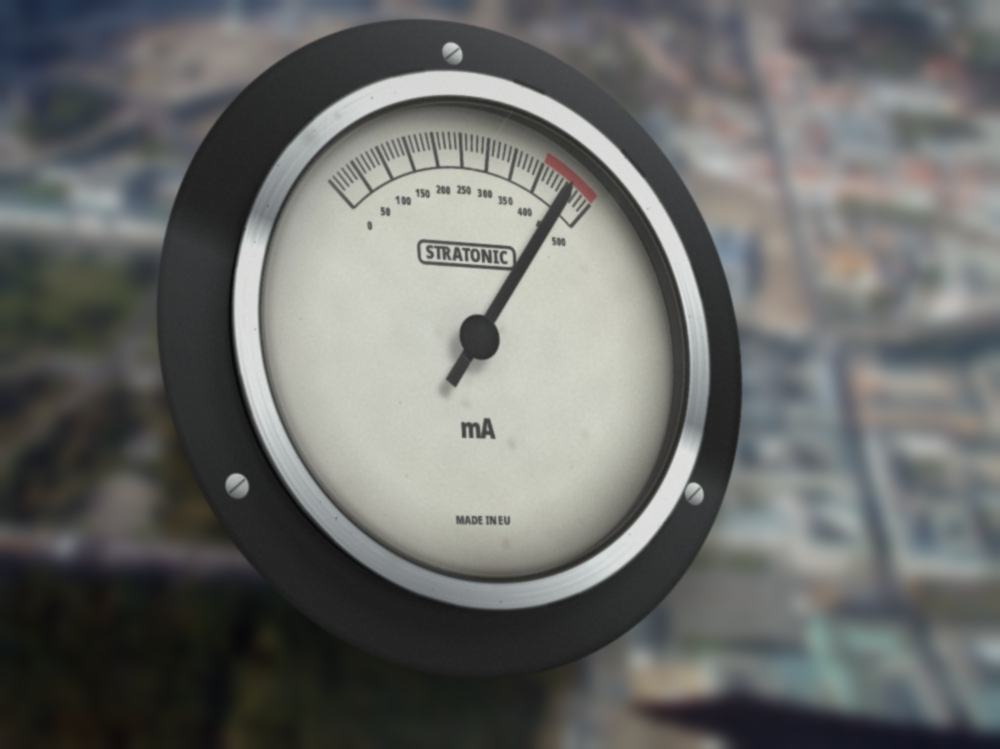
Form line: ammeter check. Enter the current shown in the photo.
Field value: 450 mA
